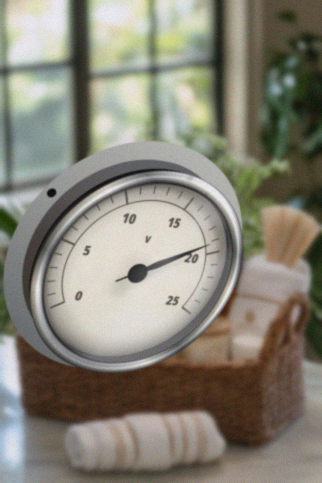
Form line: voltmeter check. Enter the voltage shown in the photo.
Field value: 19 V
